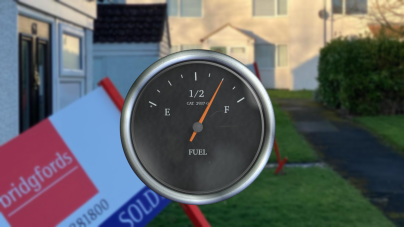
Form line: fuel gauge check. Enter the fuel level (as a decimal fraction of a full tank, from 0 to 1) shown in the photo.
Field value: 0.75
